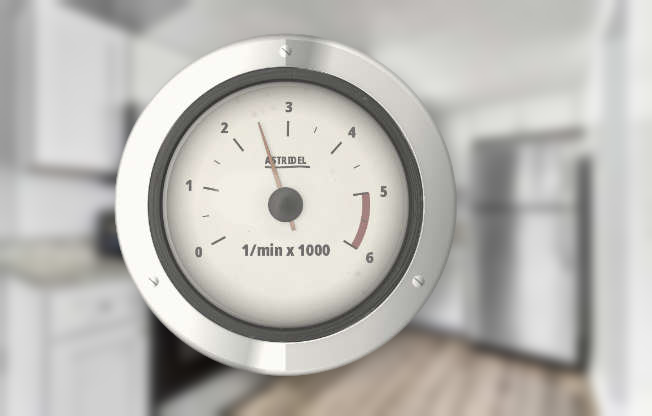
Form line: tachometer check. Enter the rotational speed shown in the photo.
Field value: 2500 rpm
